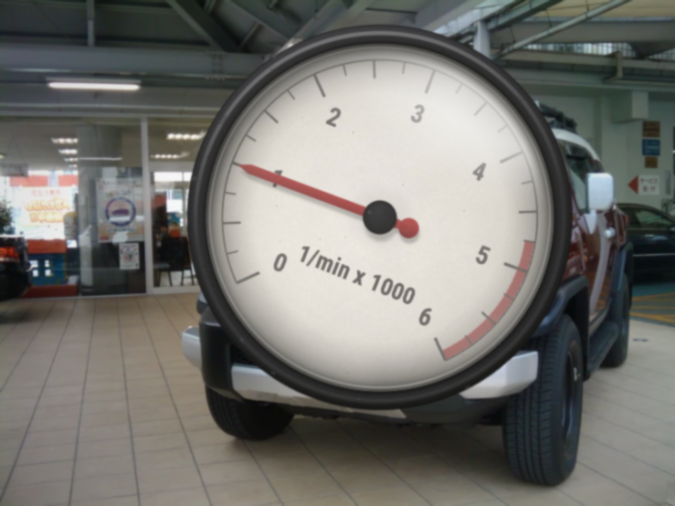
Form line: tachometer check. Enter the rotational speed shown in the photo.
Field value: 1000 rpm
